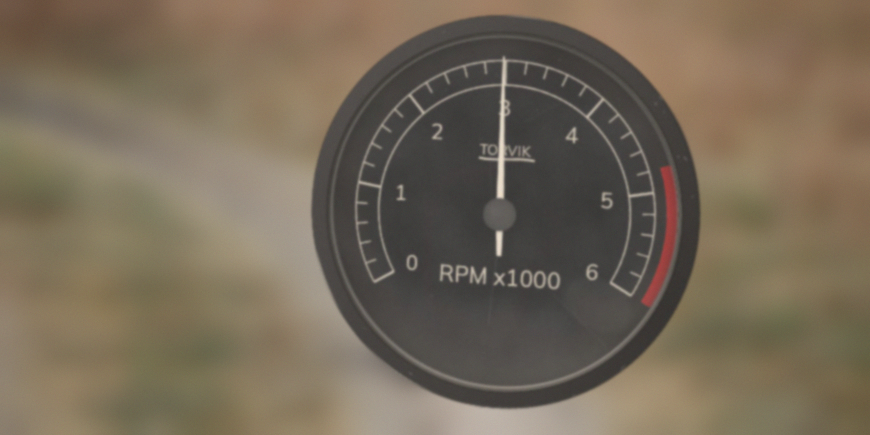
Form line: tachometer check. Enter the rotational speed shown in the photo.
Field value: 3000 rpm
